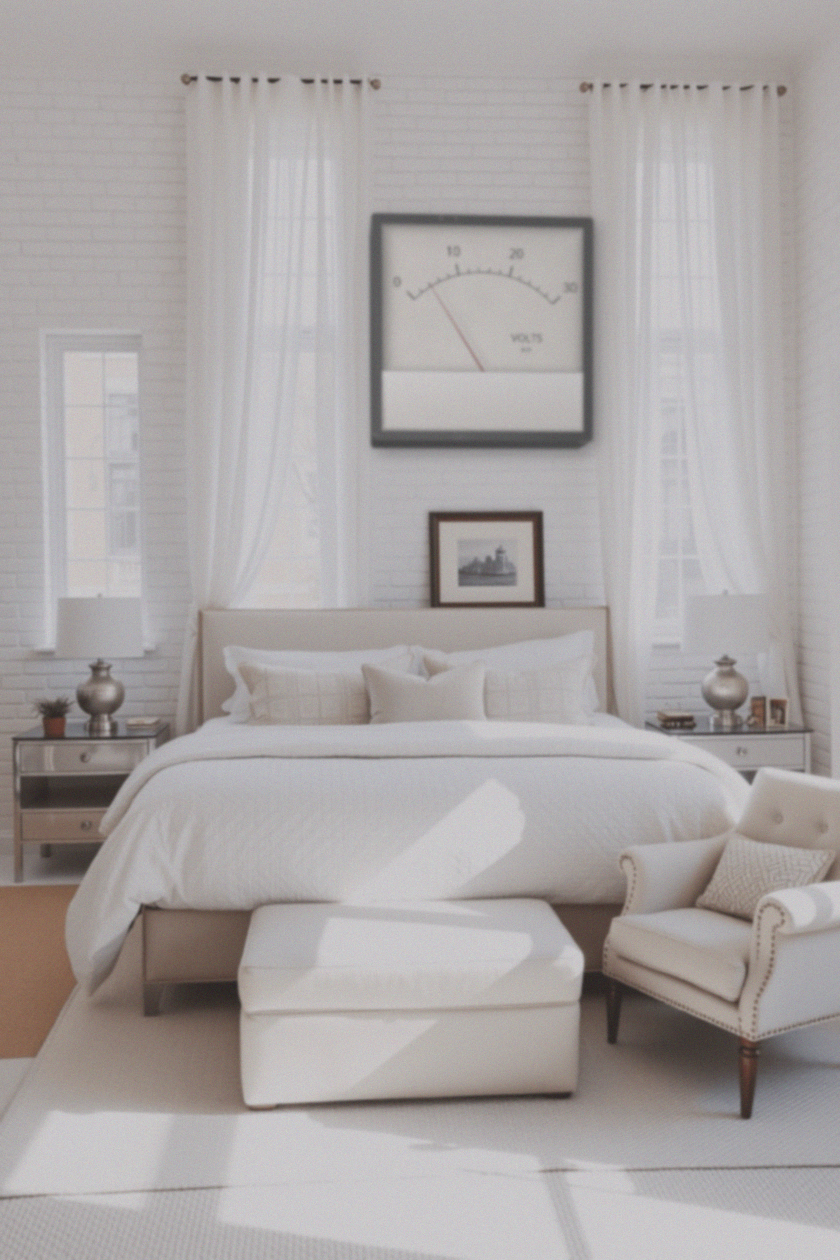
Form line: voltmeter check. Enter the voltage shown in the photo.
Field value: 4 V
